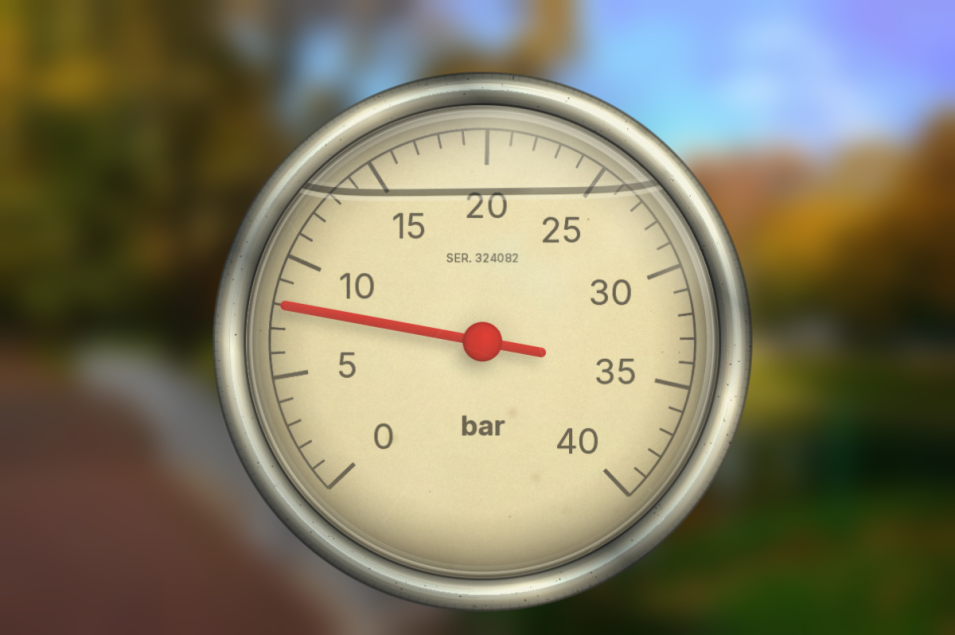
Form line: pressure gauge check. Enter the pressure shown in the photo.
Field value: 8 bar
